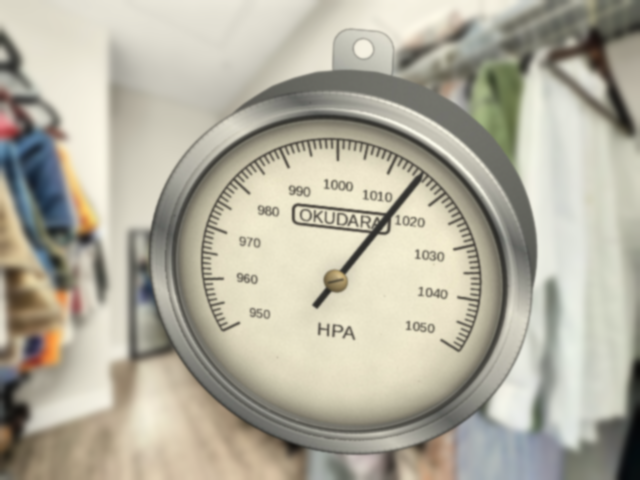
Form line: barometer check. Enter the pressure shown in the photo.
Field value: 1015 hPa
